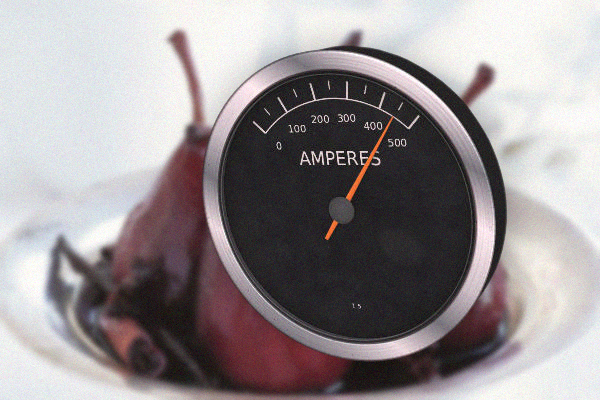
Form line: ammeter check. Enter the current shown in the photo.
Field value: 450 A
